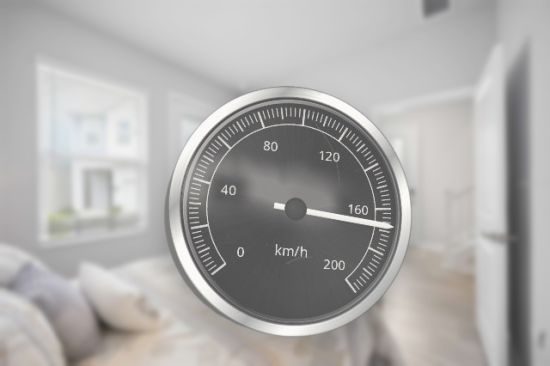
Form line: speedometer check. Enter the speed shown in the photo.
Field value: 168 km/h
